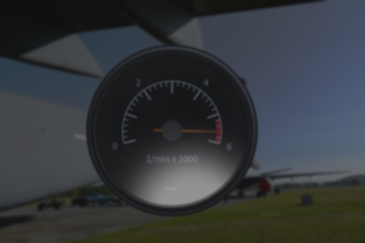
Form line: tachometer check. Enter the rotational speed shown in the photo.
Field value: 5600 rpm
